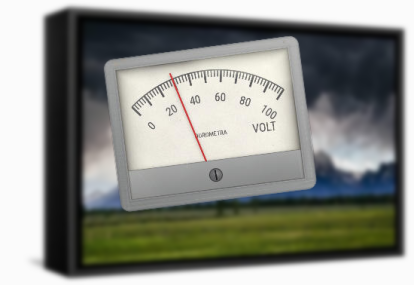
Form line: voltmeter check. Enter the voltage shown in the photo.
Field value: 30 V
